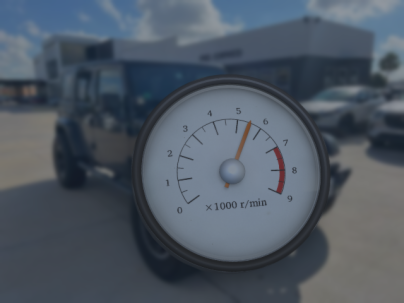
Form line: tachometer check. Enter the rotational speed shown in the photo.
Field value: 5500 rpm
